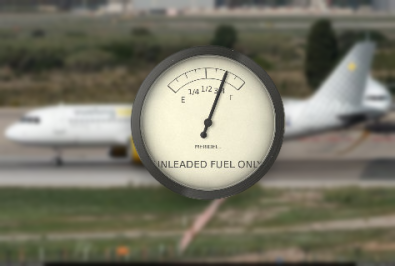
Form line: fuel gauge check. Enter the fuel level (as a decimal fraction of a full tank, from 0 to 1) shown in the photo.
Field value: 0.75
